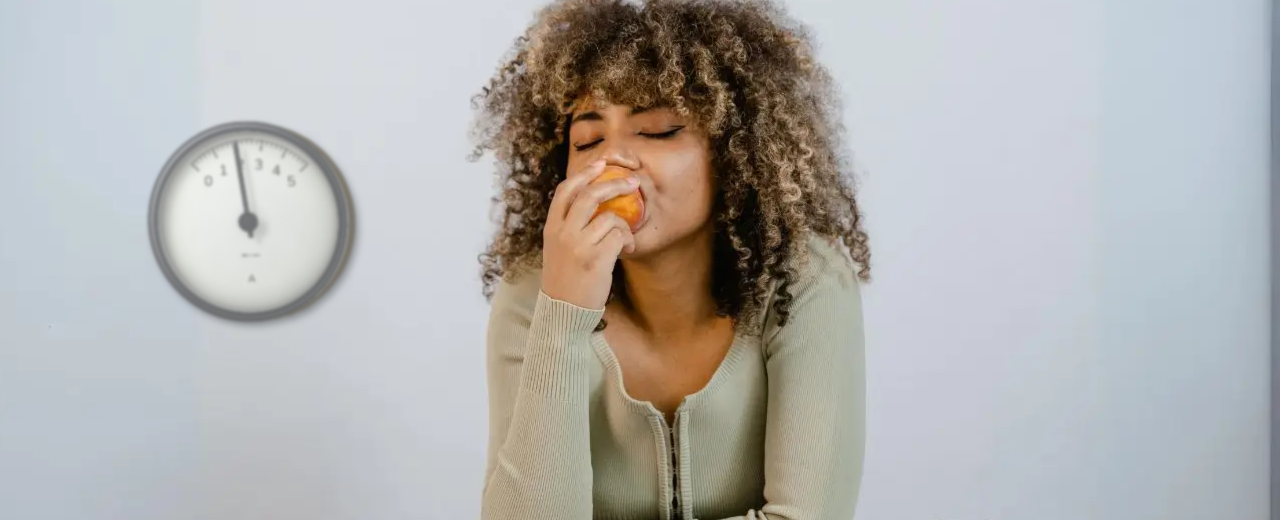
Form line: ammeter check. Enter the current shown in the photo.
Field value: 2 A
